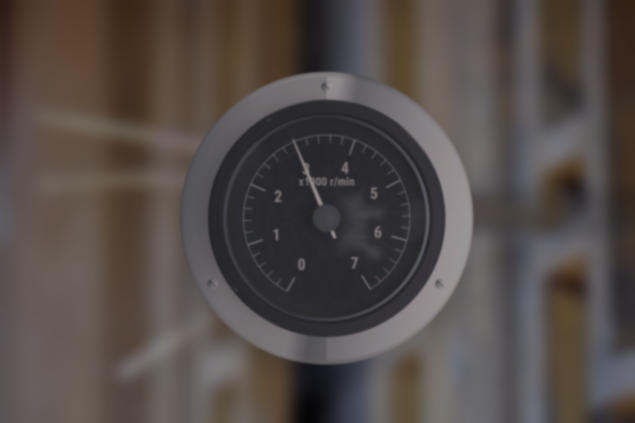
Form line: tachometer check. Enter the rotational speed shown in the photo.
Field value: 3000 rpm
